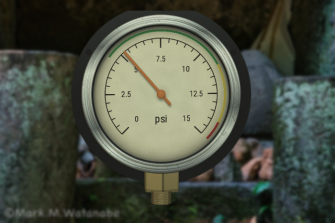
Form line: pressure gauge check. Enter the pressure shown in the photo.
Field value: 5.25 psi
